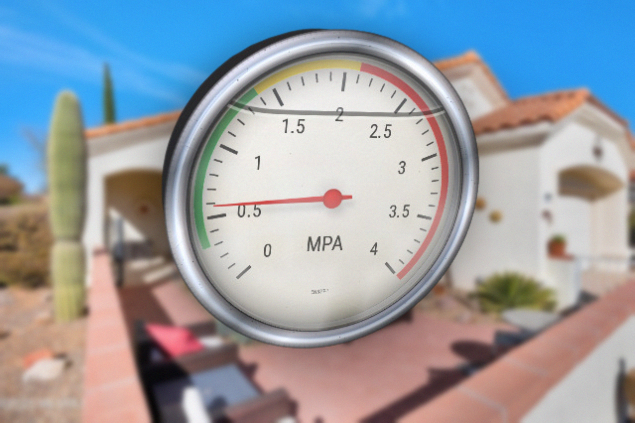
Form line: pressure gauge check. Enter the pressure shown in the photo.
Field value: 0.6 MPa
